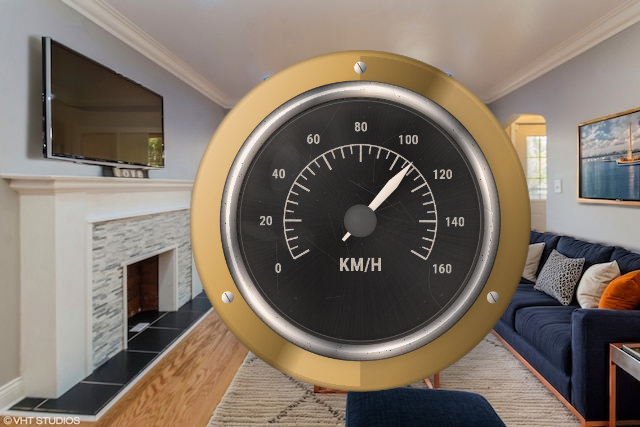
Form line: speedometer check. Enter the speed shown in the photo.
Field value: 107.5 km/h
